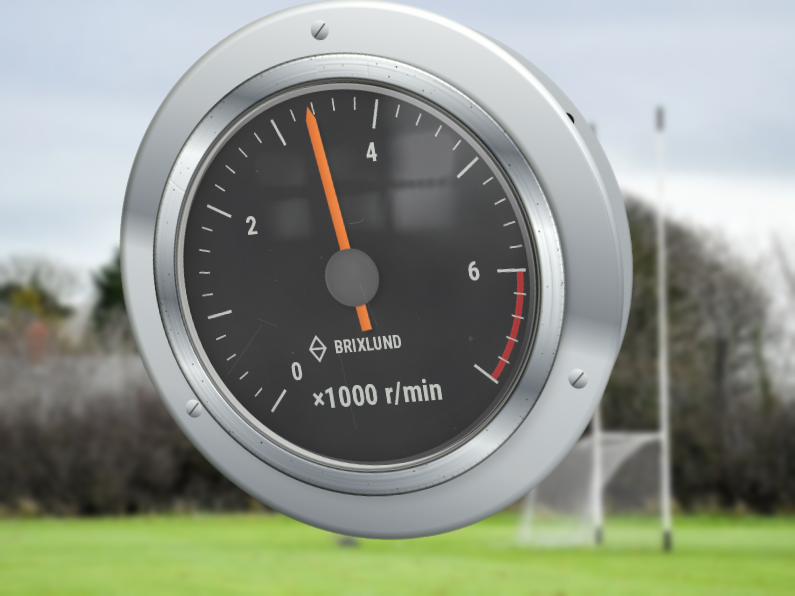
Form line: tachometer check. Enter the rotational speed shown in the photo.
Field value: 3400 rpm
